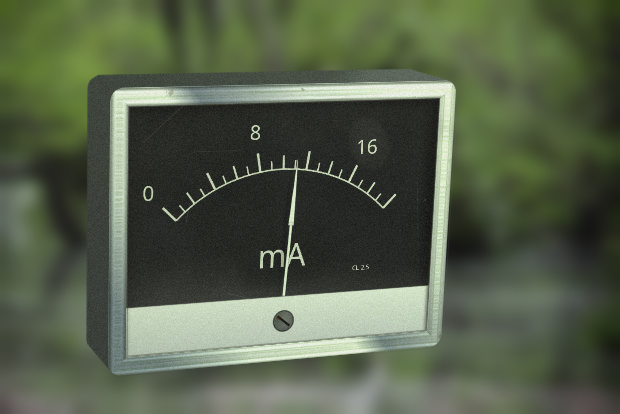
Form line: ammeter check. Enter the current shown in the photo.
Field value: 11 mA
